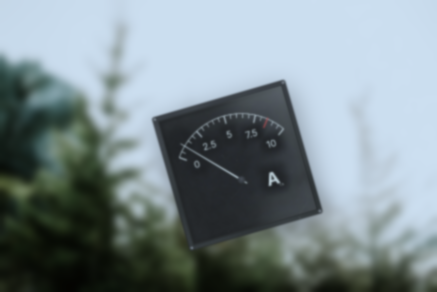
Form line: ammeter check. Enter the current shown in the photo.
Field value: 1 A
